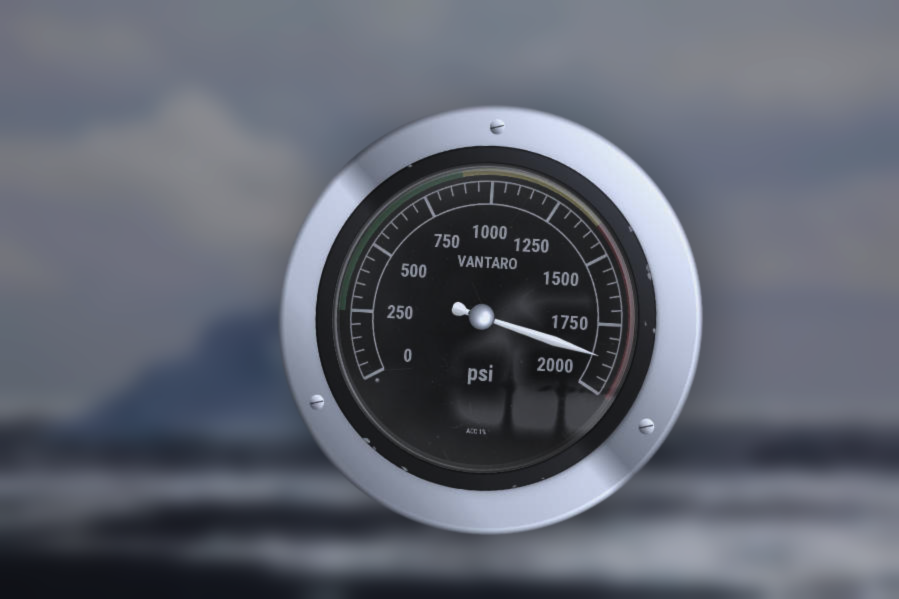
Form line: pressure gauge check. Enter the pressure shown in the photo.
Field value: 1875 psi
